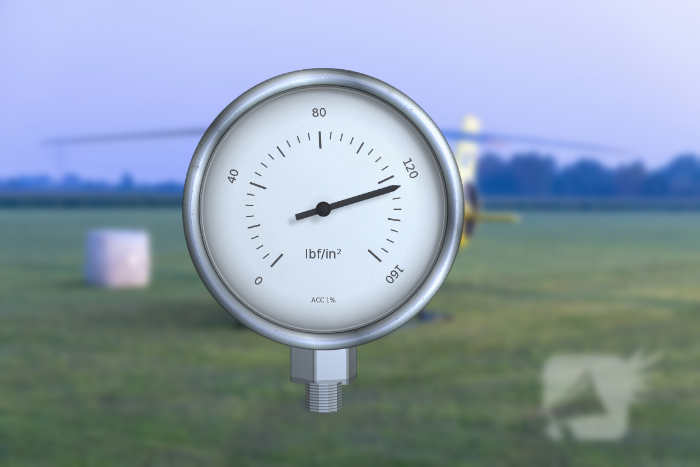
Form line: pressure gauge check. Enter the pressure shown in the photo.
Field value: 125 psi
